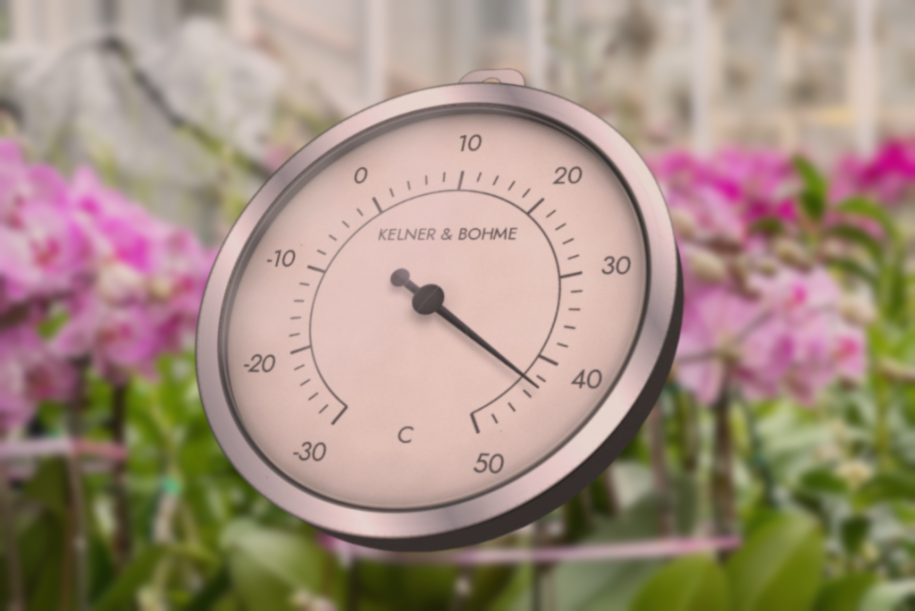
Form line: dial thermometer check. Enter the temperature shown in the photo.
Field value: 43 °C
